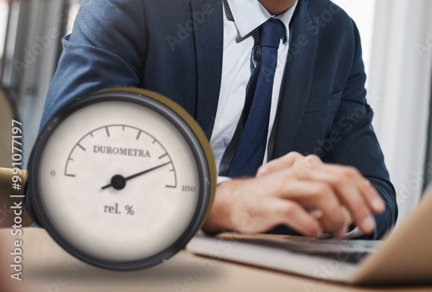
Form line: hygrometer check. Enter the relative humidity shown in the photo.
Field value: 85 %
